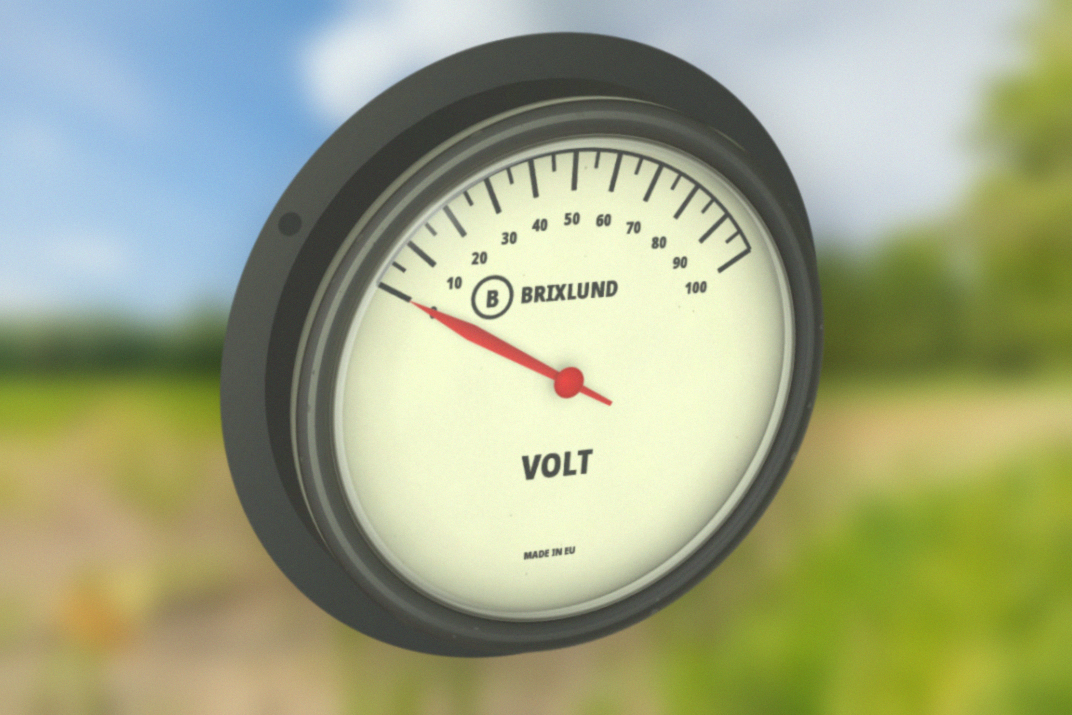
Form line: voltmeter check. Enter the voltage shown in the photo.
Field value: 0 V
